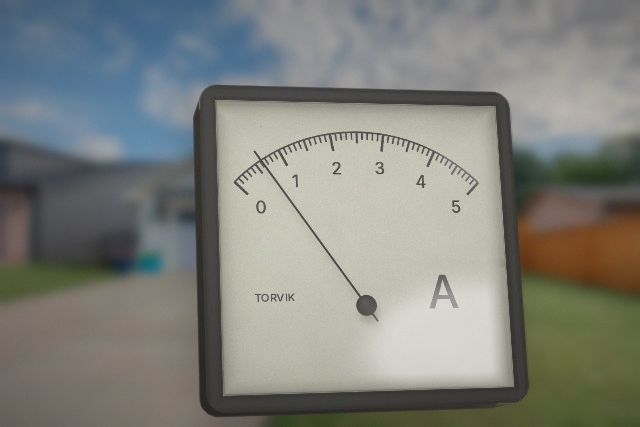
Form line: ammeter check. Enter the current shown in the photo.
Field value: 0.6 A
